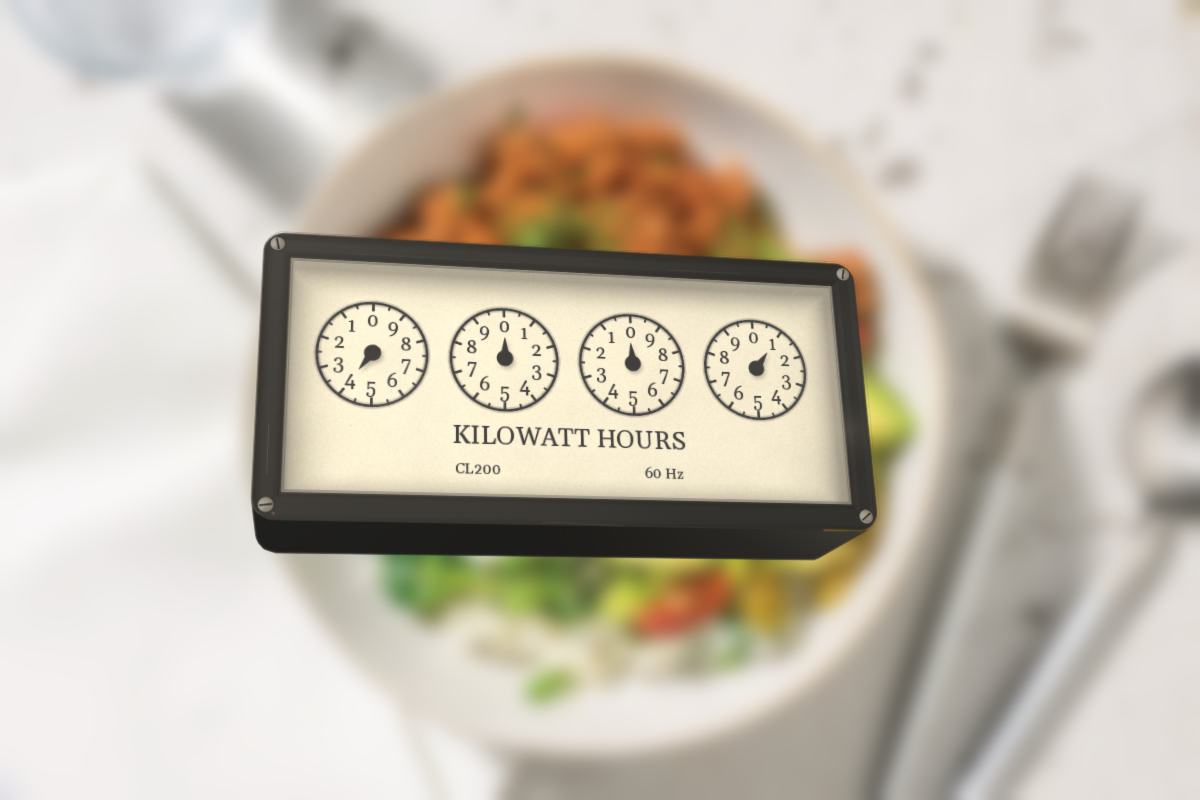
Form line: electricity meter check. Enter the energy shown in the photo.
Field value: 4001 kWh
